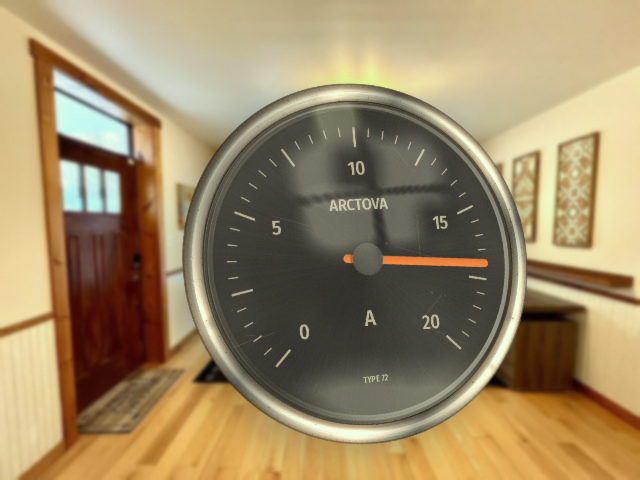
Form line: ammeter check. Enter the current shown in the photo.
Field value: 17 A
